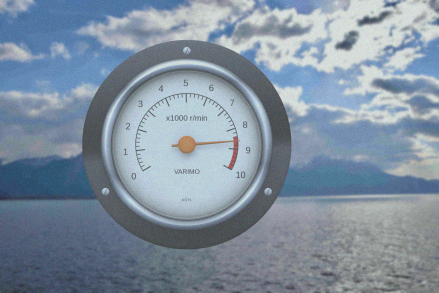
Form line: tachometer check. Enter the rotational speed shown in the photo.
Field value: 8600 rpm
